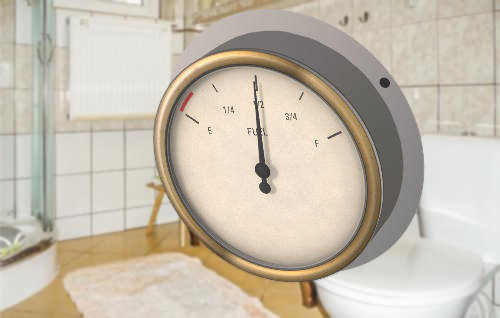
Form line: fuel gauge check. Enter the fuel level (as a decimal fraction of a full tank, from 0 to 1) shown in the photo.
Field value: 0.5
